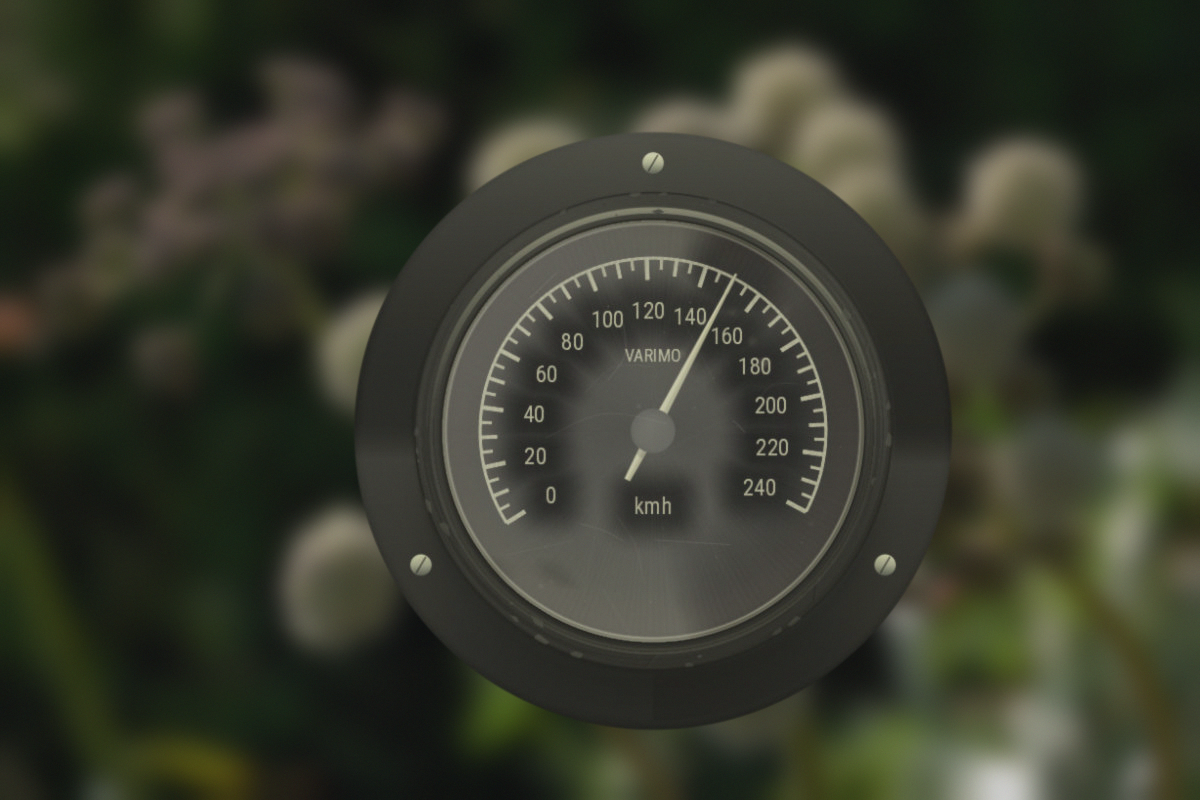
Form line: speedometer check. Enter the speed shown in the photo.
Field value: 150 km/h
